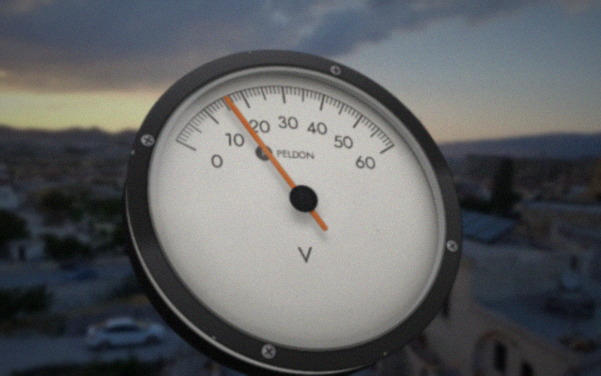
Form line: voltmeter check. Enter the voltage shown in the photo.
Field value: 15 V
